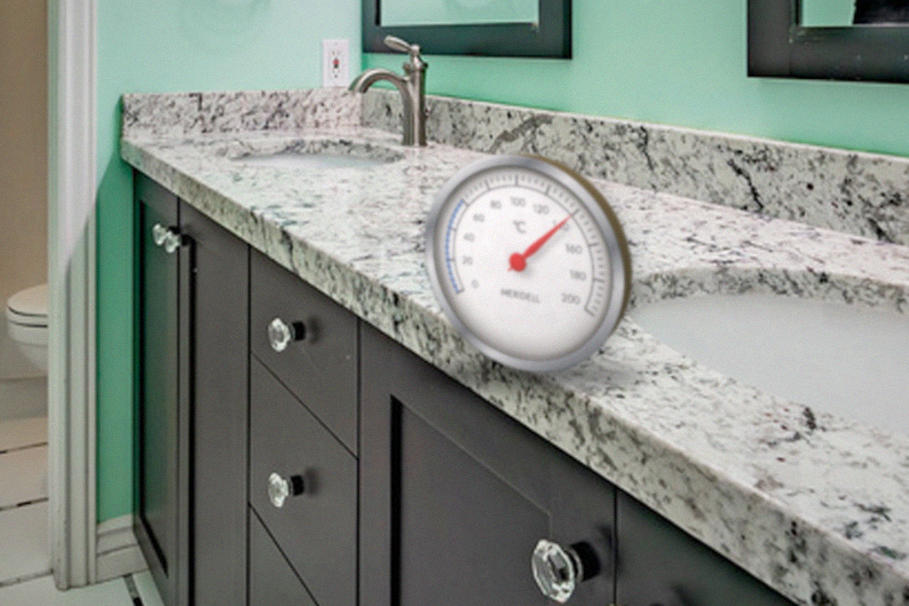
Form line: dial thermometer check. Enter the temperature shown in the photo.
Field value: 140 °C
